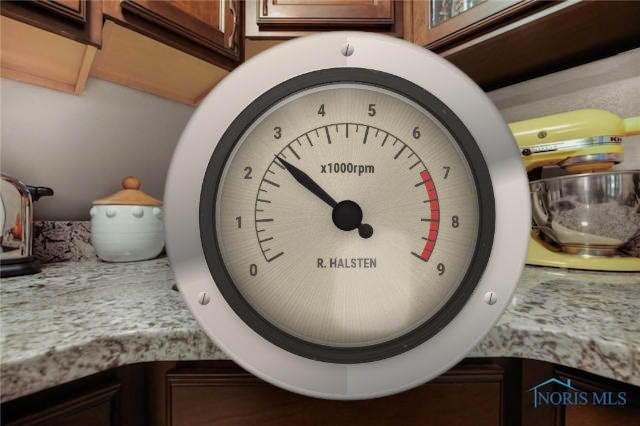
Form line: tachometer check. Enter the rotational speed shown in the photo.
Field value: 2625 rpm
